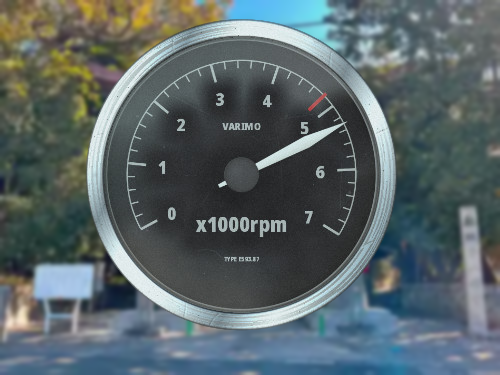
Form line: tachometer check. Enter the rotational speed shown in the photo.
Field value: 5300 rpm
